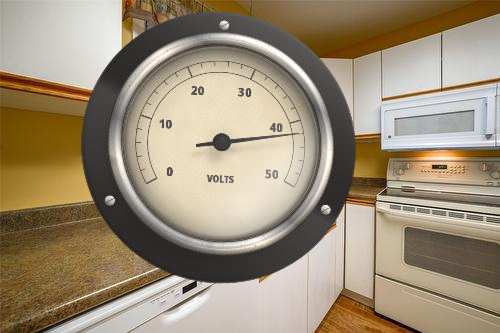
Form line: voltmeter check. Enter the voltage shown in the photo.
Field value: 42 V
